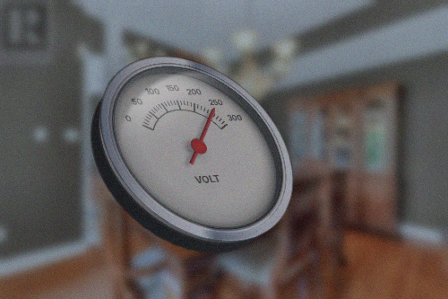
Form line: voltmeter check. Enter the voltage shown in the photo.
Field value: 250 V
